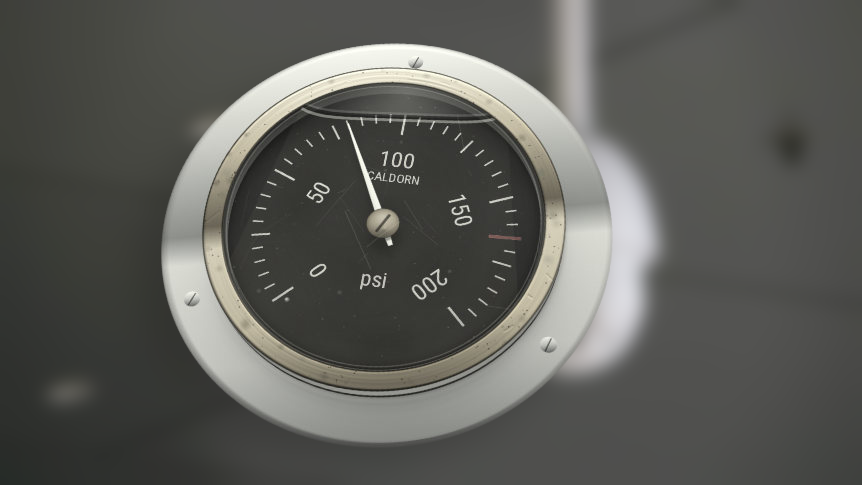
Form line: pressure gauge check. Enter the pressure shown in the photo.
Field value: 80 psi
